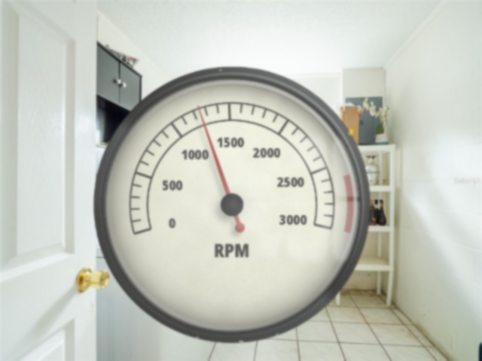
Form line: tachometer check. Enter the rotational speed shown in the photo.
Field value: 1250 rpm
